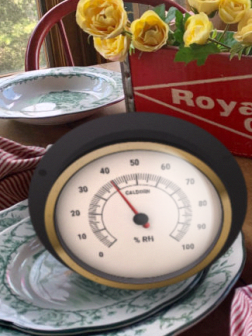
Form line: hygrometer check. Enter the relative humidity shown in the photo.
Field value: 40 %
